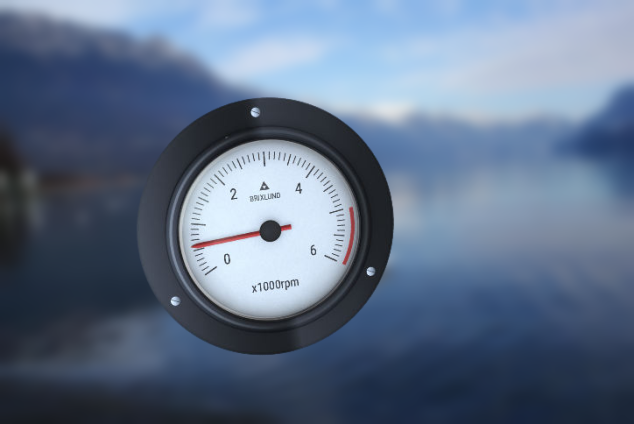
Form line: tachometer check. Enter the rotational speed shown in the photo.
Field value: 600 rpm
